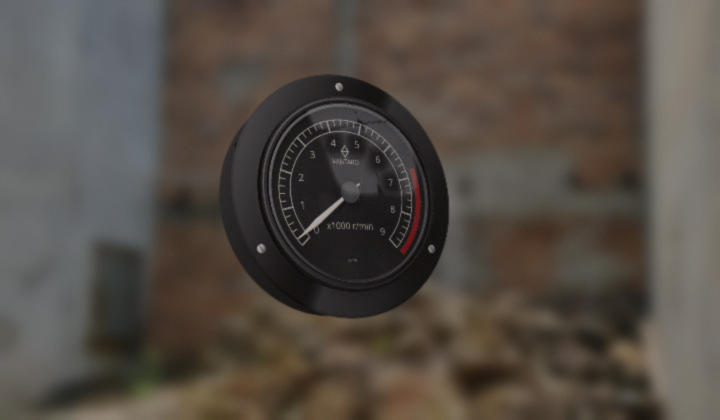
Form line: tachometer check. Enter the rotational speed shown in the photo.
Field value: 200 rpm
